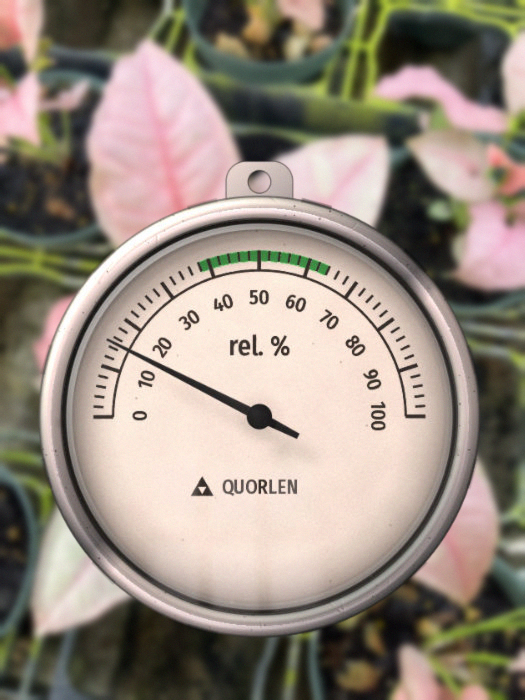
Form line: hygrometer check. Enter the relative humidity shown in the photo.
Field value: 15 %
